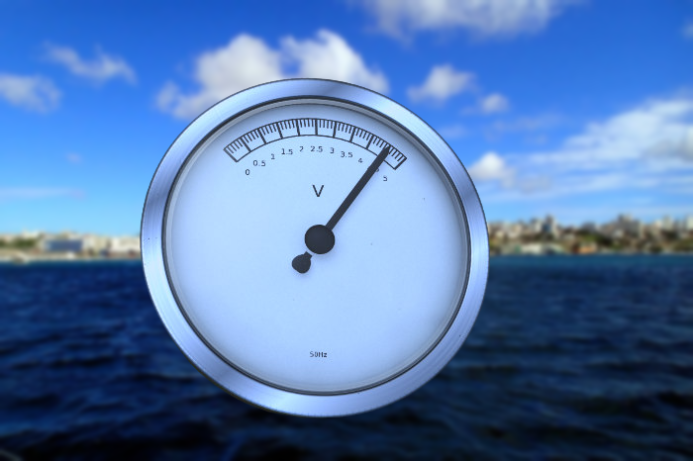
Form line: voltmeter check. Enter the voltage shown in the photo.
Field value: 4.5 V
